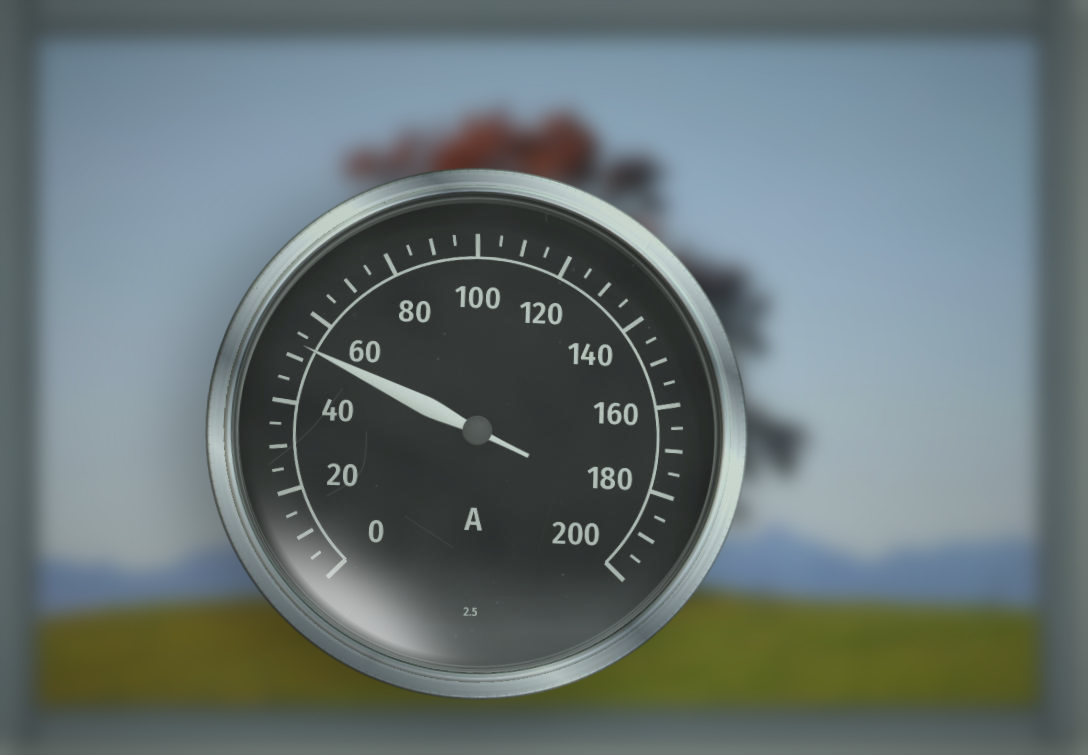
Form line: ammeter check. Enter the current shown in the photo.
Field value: 52.5 A
